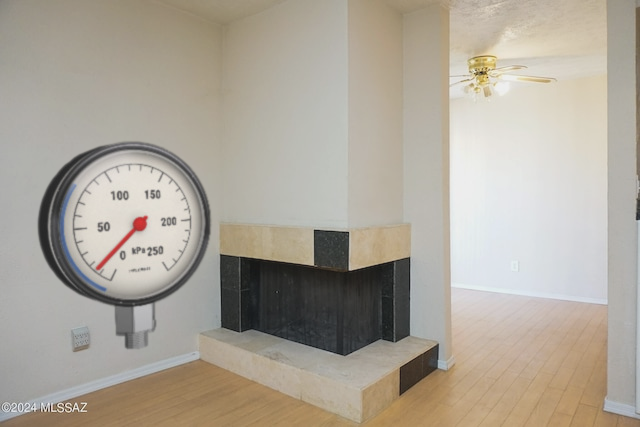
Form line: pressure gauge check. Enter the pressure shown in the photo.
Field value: 15 kPa
